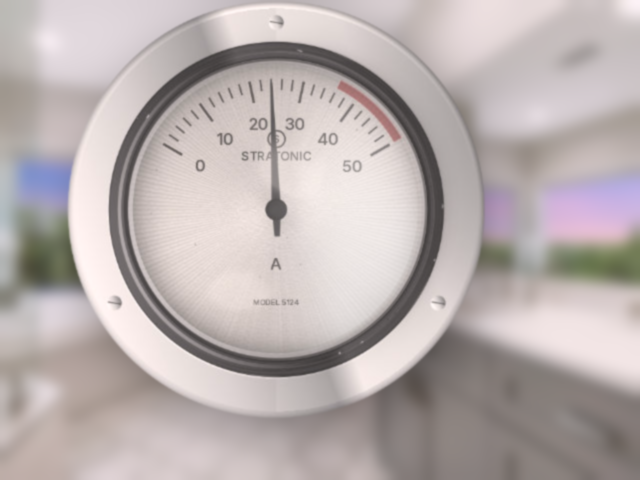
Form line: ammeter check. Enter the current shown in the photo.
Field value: 24 A
